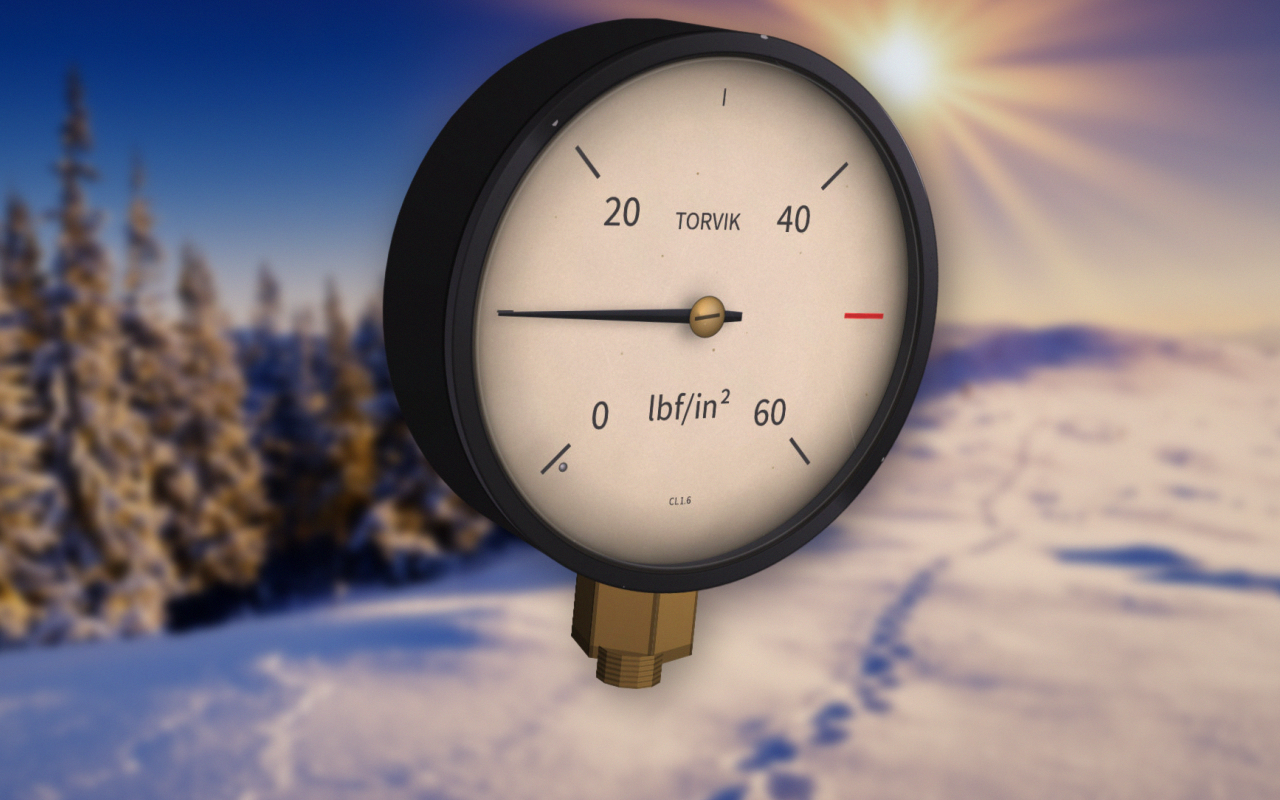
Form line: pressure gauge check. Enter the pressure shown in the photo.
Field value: 10 psi
